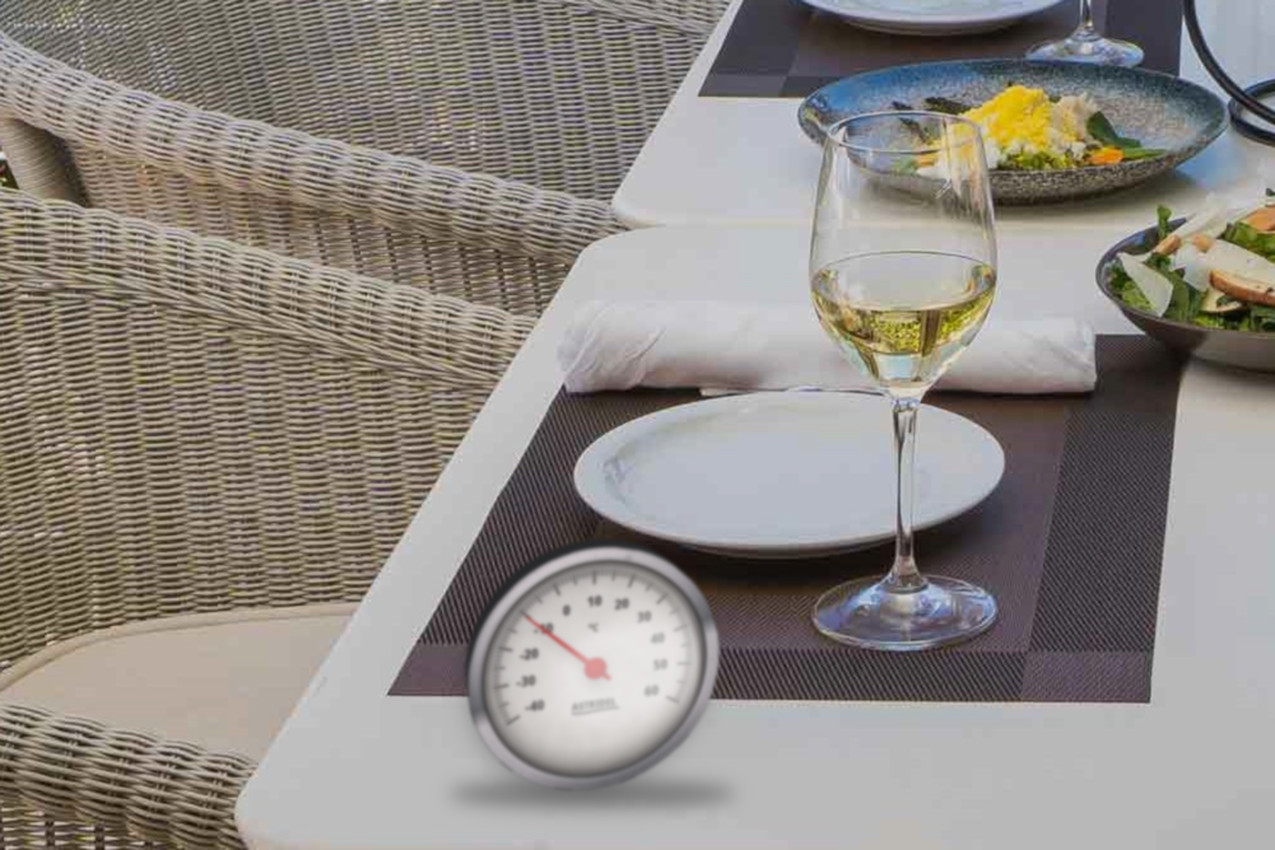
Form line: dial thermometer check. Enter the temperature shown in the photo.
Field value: -10 °C
